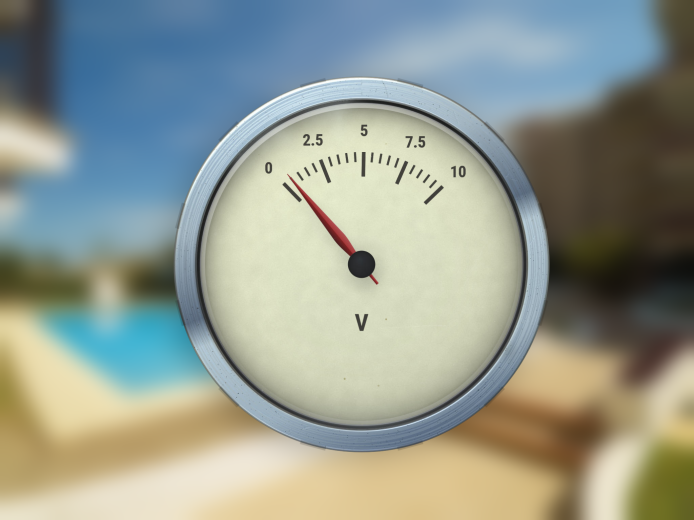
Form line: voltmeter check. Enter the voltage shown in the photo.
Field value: 0.5 V
